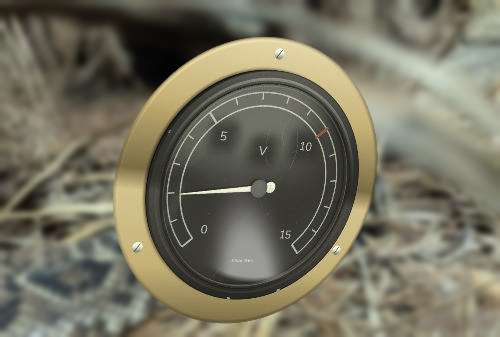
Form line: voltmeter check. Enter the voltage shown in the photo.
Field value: 2 V
